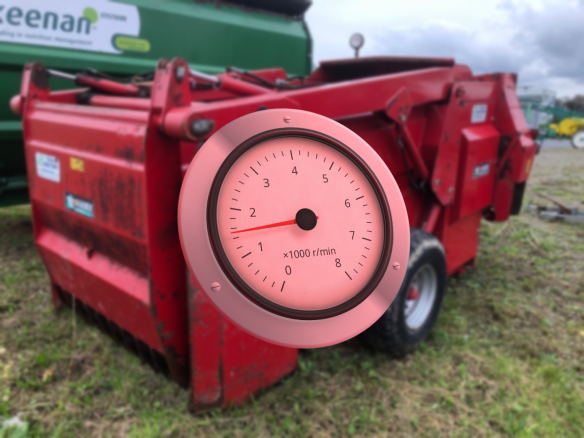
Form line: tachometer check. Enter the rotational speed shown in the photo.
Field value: 1500 rpm
